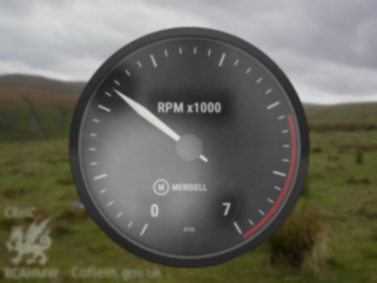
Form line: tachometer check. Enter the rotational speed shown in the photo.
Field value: 2300 rpm
